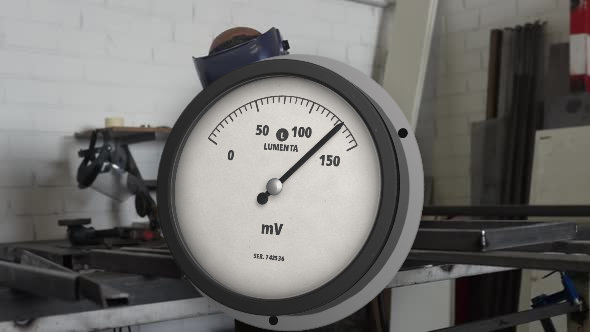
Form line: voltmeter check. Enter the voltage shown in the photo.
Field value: 130 mV
